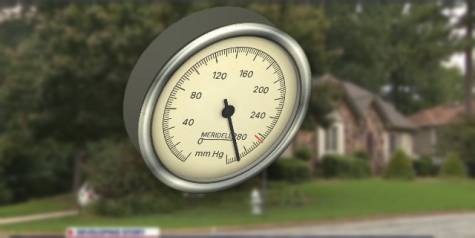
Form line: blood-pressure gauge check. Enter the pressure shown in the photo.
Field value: 290 mmHg
